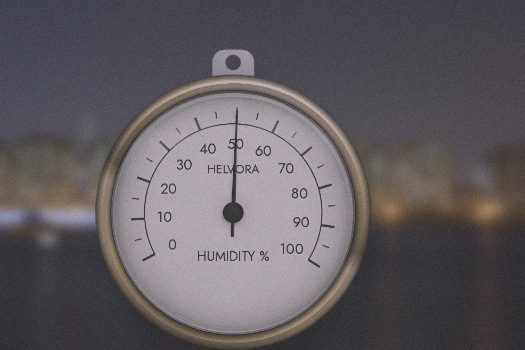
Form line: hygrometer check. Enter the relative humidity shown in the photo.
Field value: 50 %
